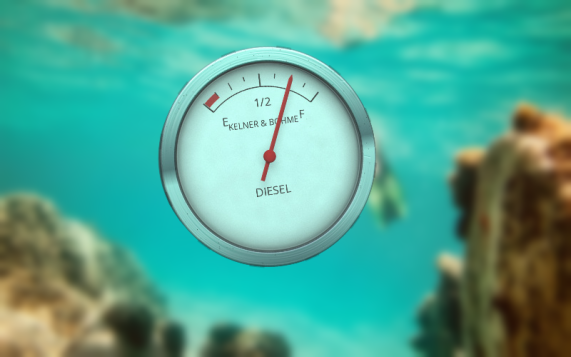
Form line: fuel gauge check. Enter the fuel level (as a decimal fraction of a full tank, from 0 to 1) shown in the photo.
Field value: 0.75
